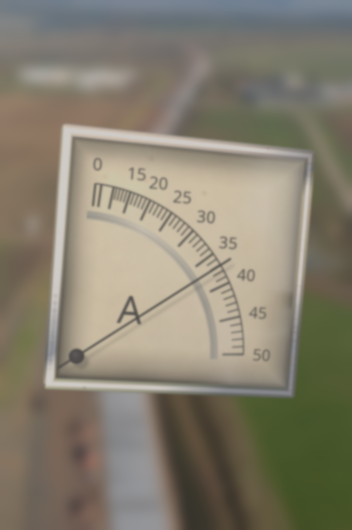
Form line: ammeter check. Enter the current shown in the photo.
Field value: 37 A
